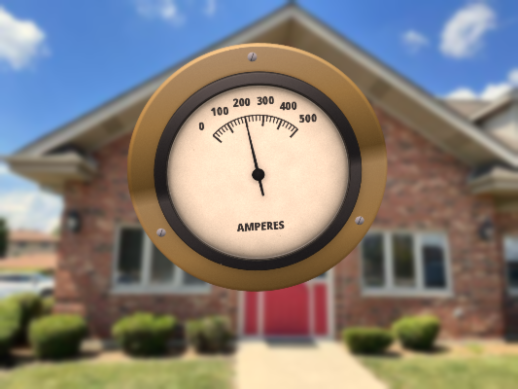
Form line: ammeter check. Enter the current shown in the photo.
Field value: 200 A
